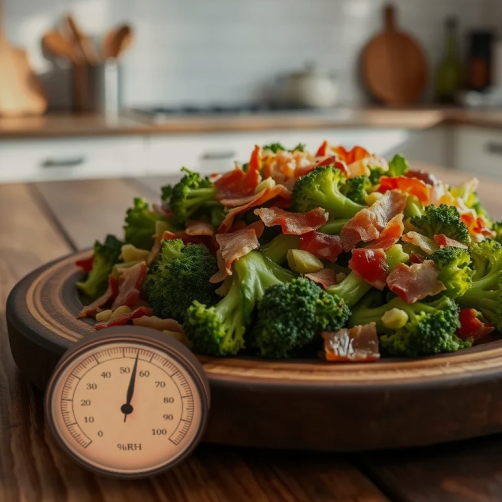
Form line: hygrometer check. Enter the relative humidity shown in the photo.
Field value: 55 %
